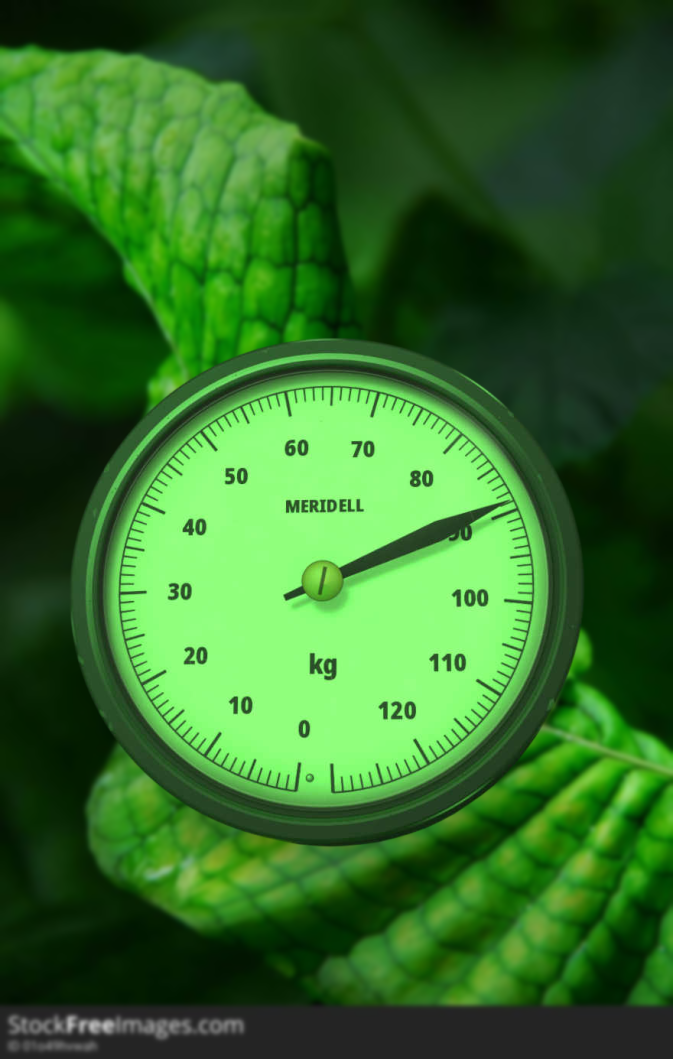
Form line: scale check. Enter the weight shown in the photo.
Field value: 89 kg
